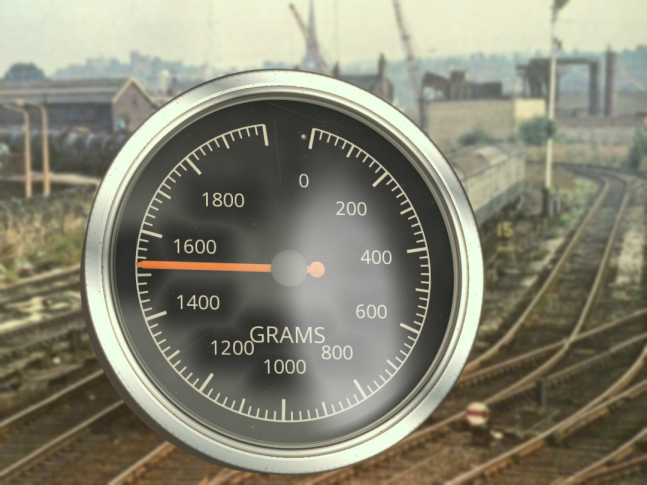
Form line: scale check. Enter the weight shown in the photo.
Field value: 1520 g
